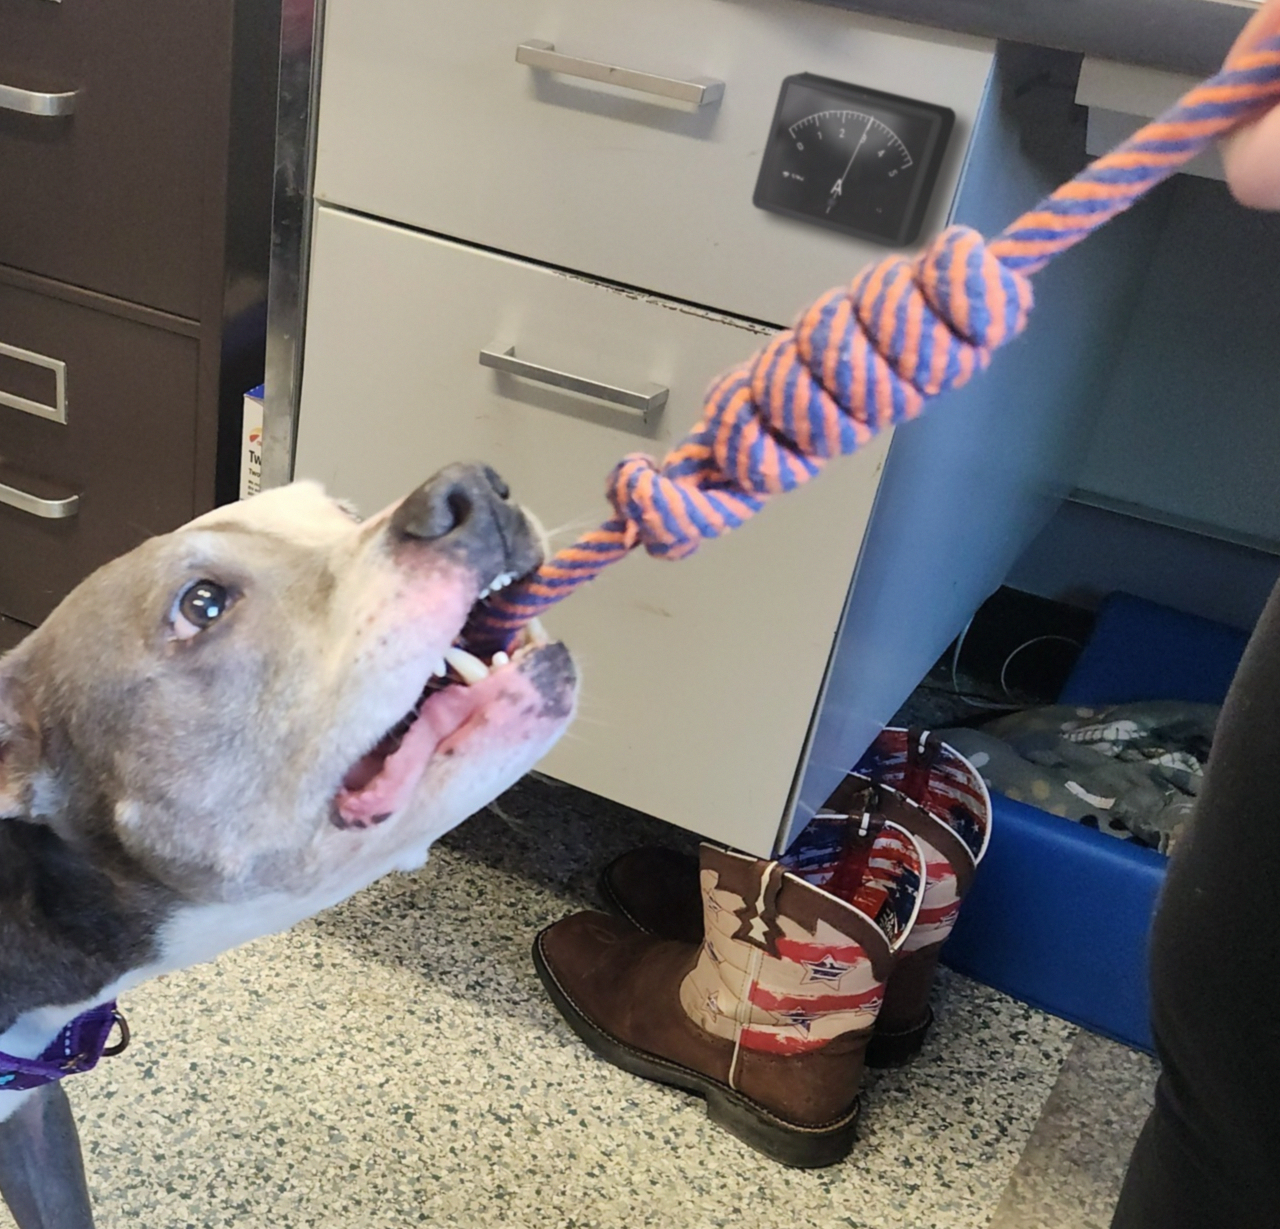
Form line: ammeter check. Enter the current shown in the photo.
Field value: 3 A
